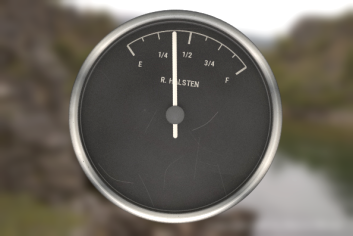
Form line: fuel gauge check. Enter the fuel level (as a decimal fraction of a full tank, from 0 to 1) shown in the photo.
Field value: 0.375
